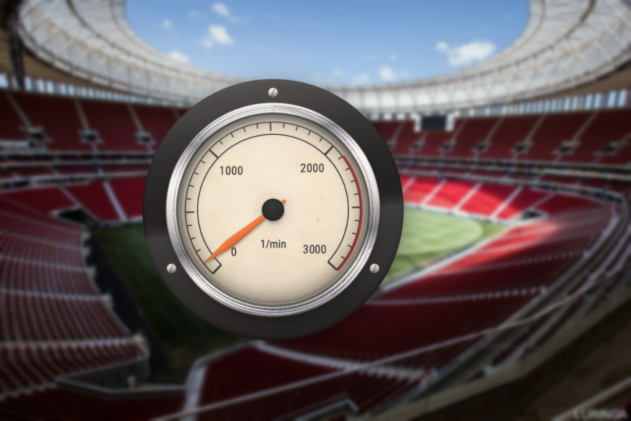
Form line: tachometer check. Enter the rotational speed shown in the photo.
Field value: 100 rpm
